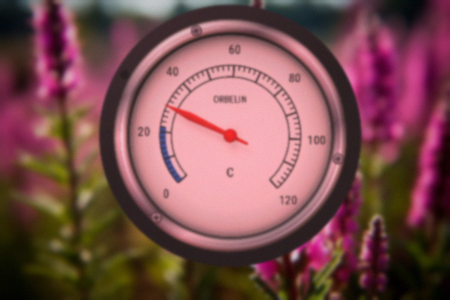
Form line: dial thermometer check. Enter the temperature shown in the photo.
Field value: 30 °C
